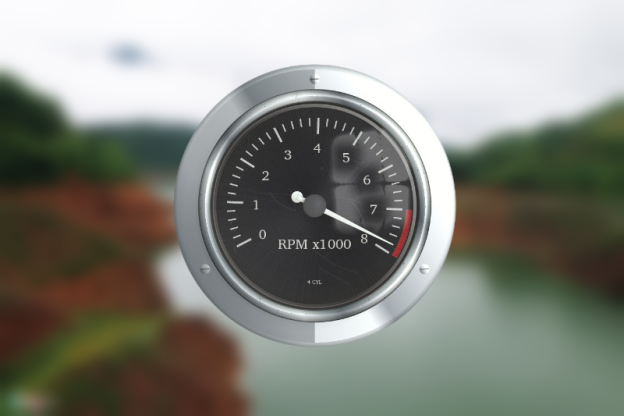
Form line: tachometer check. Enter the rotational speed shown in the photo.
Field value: 7800 rpm
